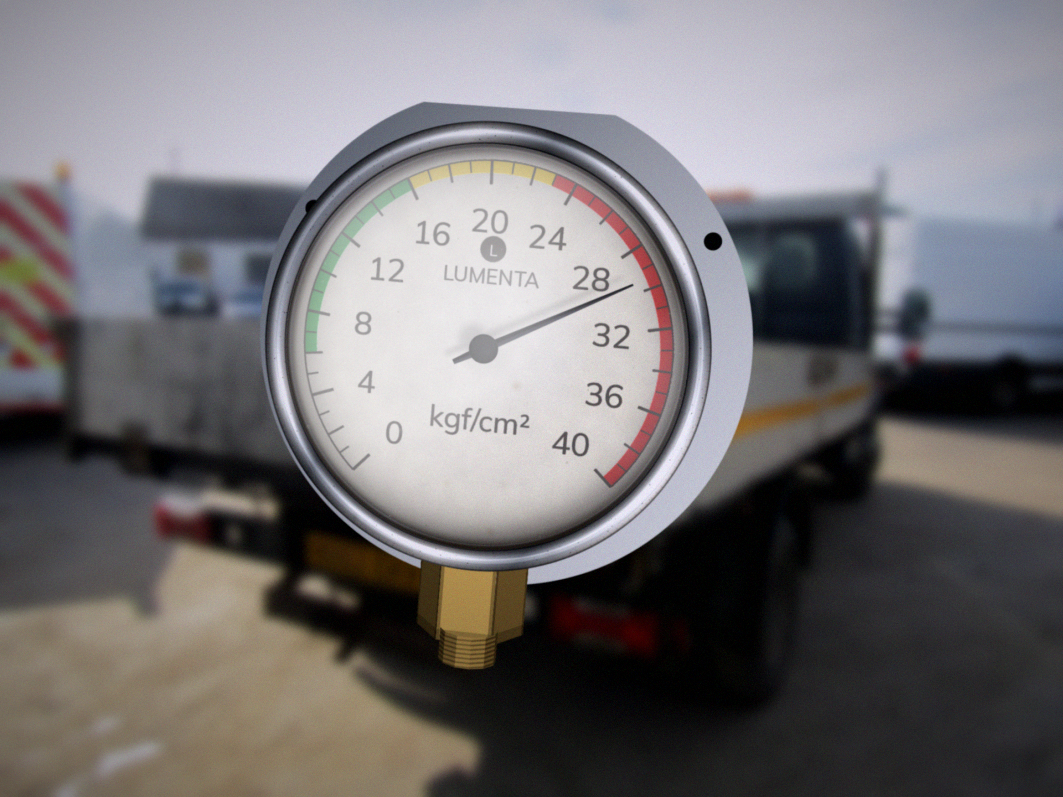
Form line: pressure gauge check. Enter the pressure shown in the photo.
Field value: 29.5 kg/cm²
